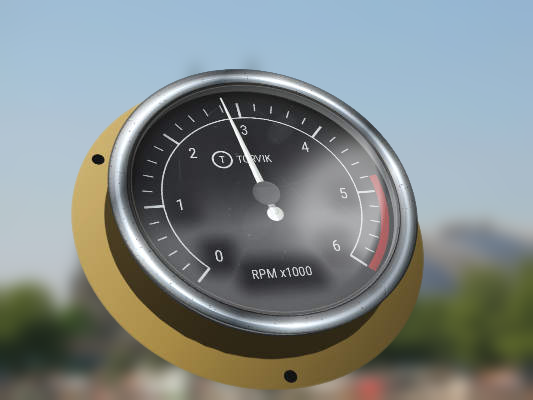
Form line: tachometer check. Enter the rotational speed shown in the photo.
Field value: 2800 rpm
